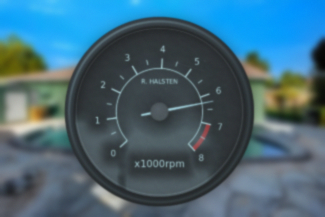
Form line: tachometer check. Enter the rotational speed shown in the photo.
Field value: 6250 rpm
